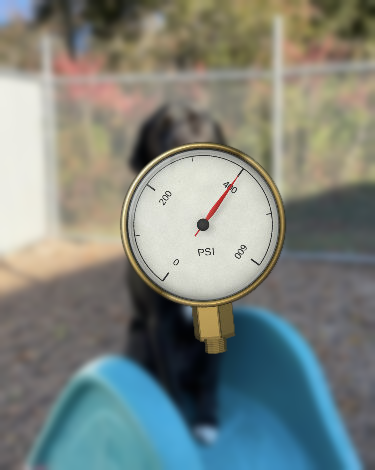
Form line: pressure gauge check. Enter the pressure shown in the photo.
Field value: 400 psi
